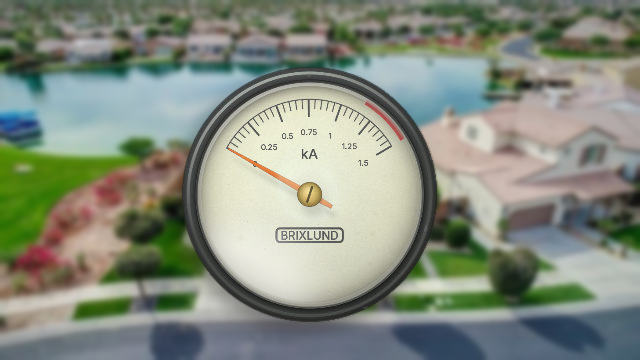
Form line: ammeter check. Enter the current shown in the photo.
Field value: 0 kA
